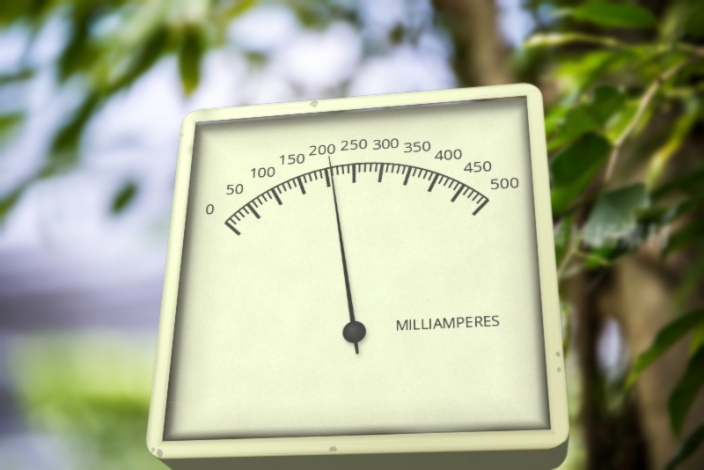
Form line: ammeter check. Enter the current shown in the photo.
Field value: 210 mA
